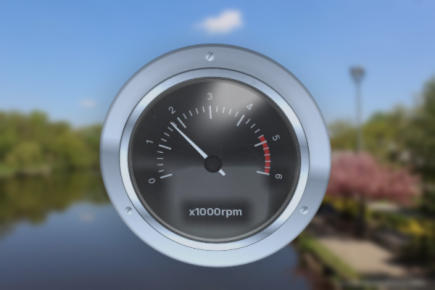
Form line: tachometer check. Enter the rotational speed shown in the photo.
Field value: 1800 rpm
